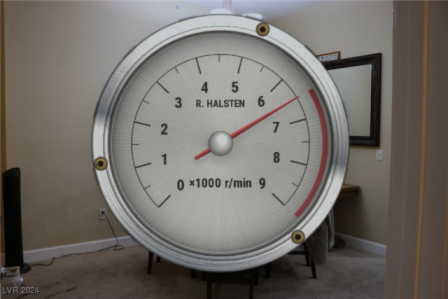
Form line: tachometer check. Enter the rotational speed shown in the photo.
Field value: 6500 rpm
